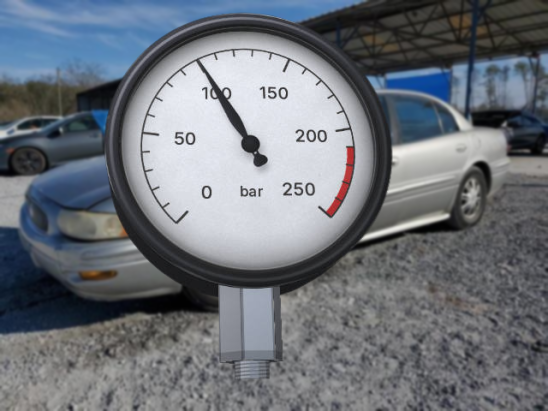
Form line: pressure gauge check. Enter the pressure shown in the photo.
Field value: 100 bar
